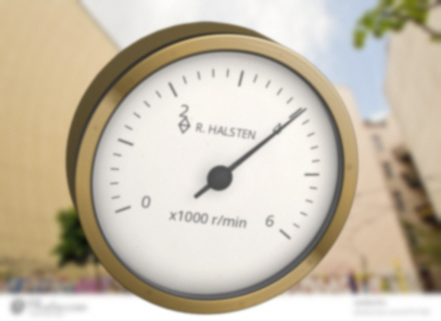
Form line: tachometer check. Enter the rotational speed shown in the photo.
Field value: 4000 rpm
